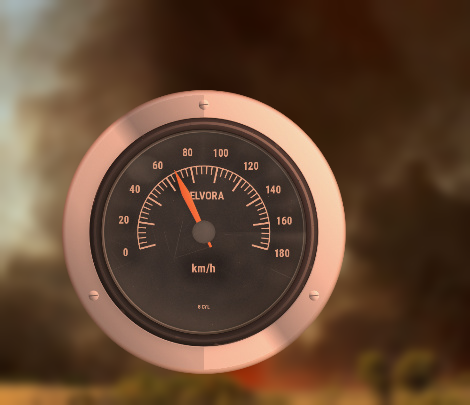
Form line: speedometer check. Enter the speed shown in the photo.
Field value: 68 km/h
